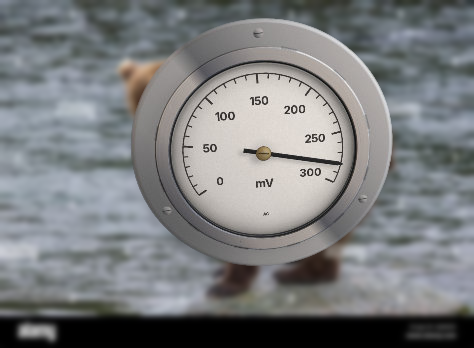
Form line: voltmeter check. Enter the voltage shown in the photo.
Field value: 280 mV
